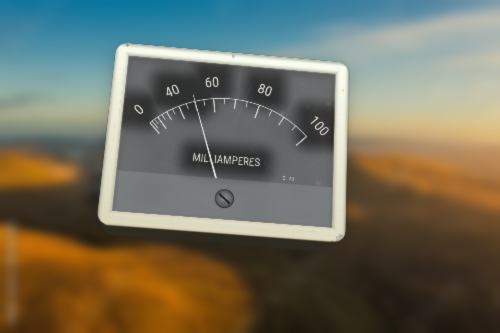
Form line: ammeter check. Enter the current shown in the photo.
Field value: 50 mA
